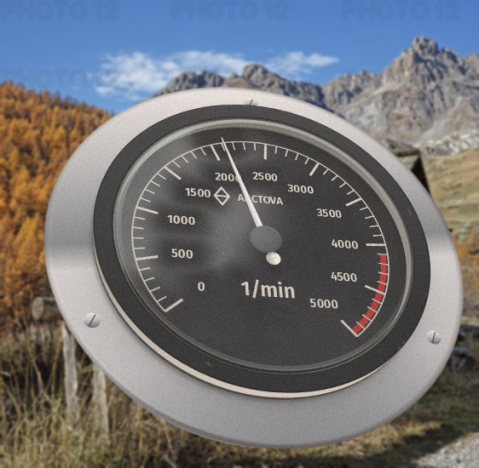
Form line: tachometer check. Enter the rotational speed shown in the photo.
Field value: 2100 rpm
